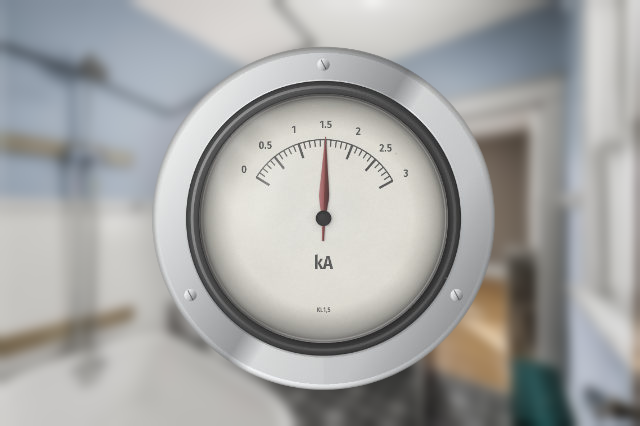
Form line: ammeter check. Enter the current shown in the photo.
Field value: 1.5 kA
